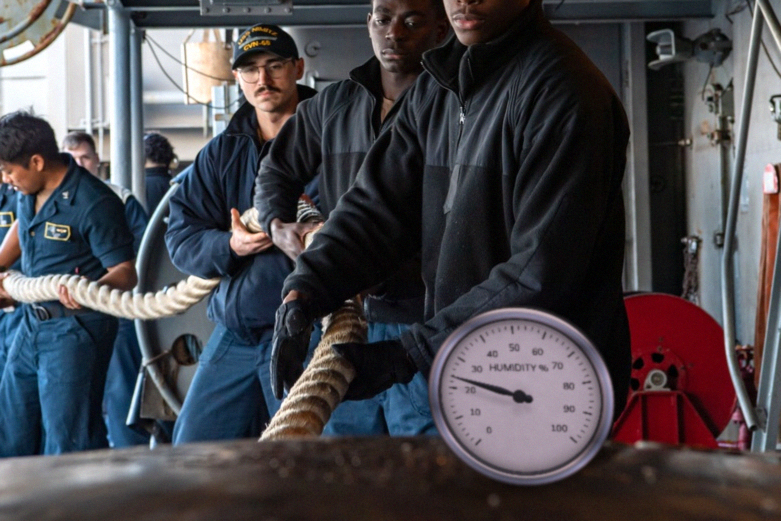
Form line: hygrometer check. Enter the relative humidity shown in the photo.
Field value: 24 %
